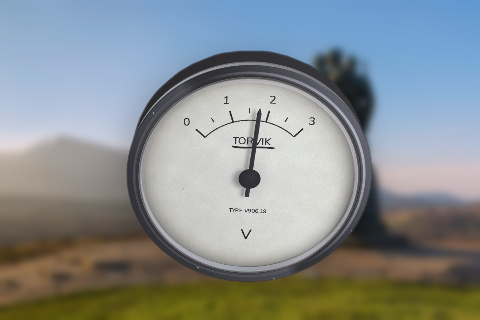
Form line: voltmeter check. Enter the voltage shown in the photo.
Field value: 1.75 V
